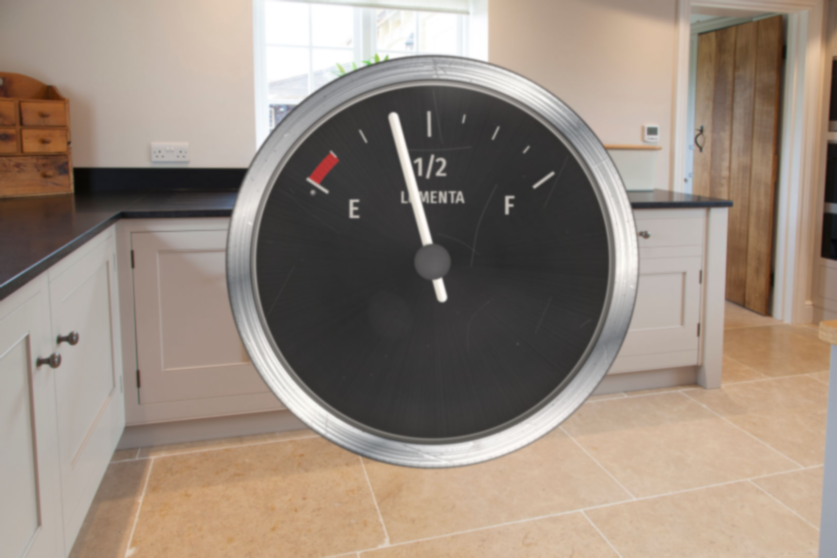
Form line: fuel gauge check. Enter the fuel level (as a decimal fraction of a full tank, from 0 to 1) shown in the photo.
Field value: 0.375
